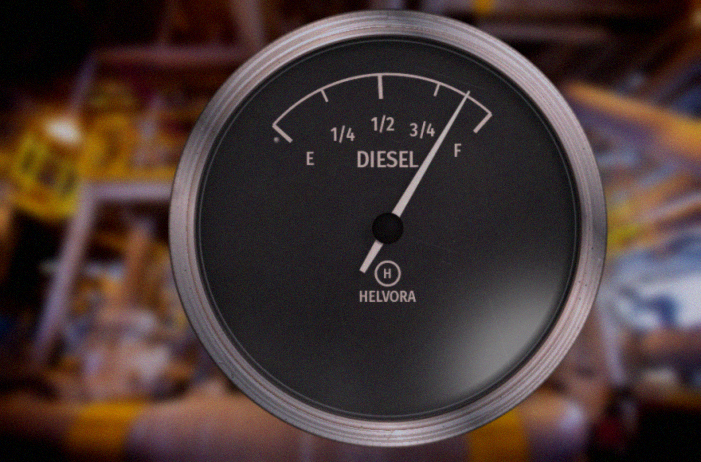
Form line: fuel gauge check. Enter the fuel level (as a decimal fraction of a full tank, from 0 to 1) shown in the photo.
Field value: 0.875
